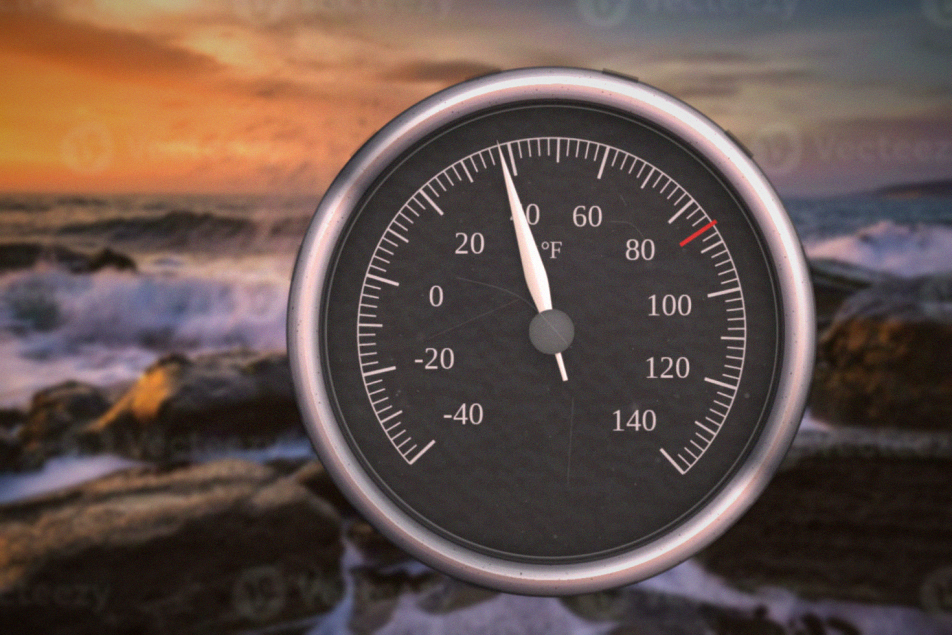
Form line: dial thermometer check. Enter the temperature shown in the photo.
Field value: 38 °F
